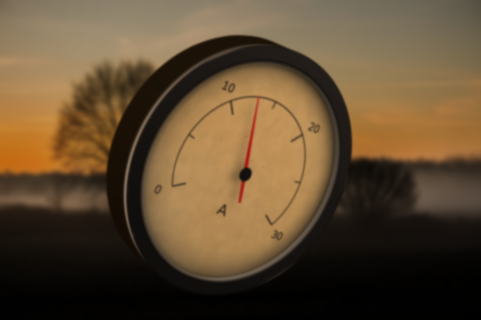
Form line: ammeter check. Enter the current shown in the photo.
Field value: 12.5 A
